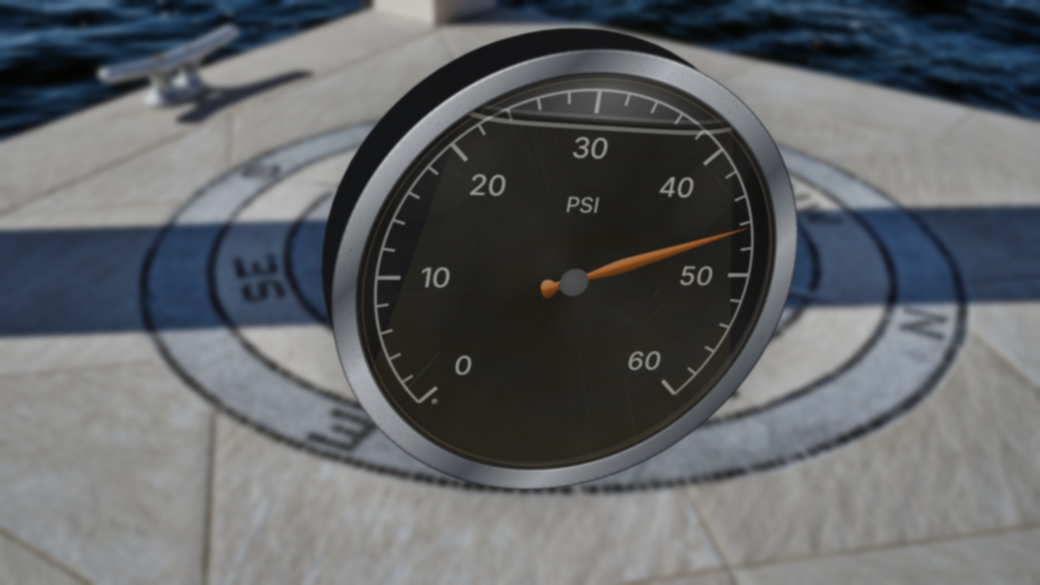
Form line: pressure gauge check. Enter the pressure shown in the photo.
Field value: 46 psi
